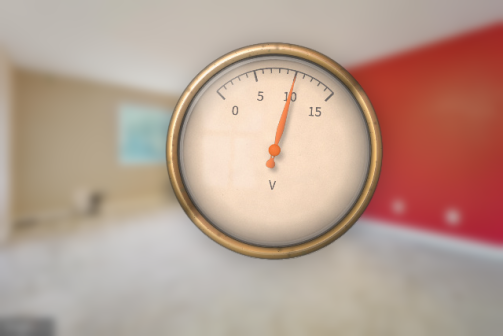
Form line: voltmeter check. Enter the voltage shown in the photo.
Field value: 10 V
